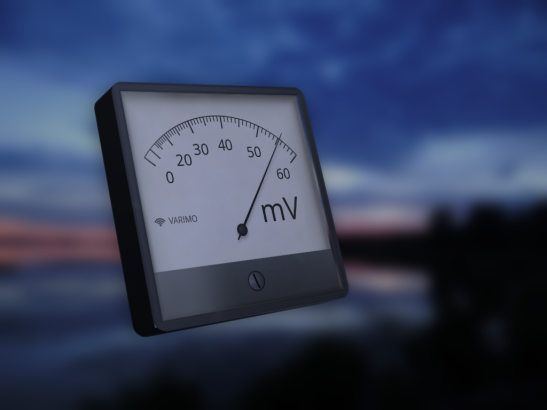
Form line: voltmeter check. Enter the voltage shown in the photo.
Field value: 55 mV
